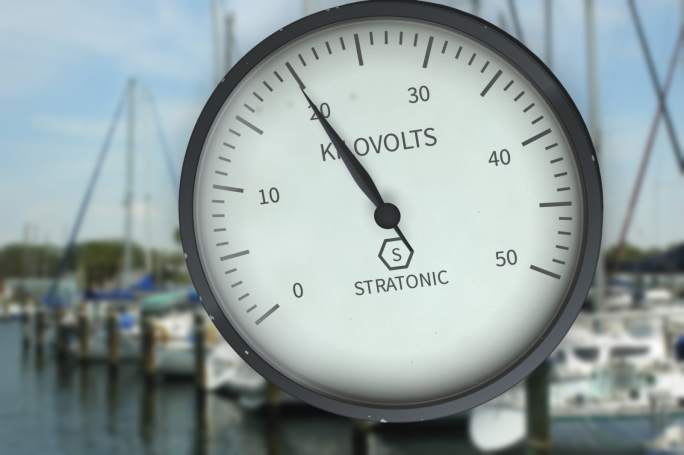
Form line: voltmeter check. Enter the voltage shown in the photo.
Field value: 20 kV
